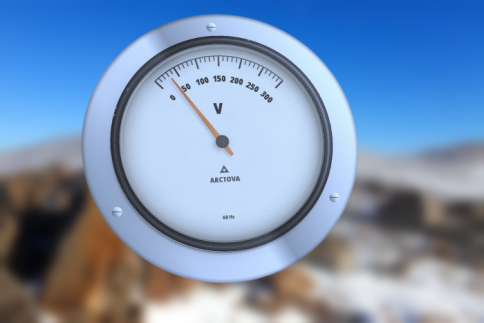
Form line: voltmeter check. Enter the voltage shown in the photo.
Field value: 30 V
